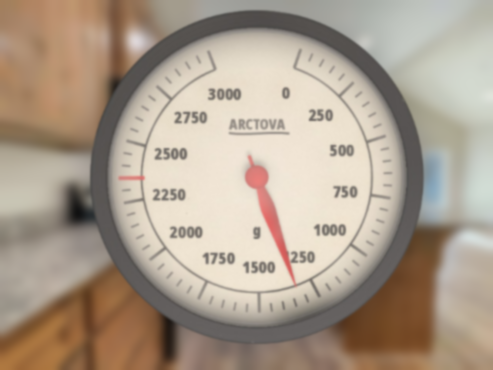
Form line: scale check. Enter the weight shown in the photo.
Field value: 1325 g
